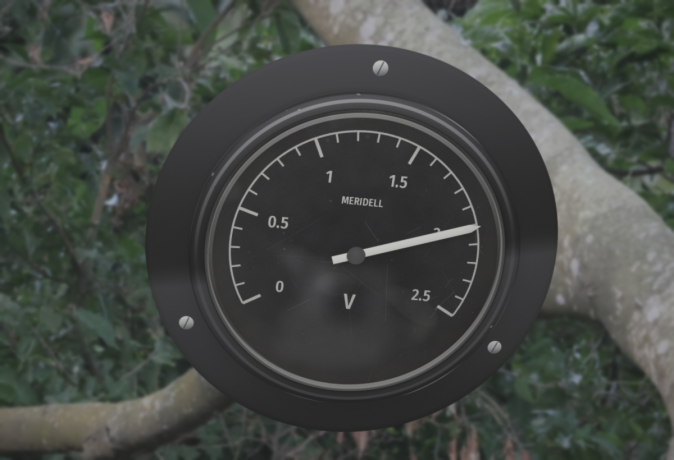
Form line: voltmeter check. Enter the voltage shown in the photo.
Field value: 2 V
